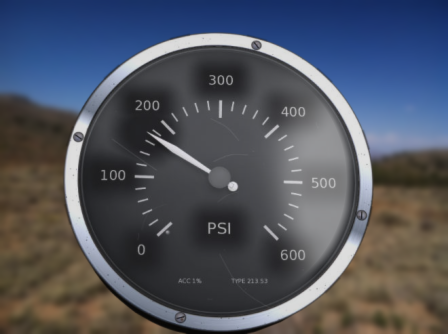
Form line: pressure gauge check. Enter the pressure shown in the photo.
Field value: 170 psi
